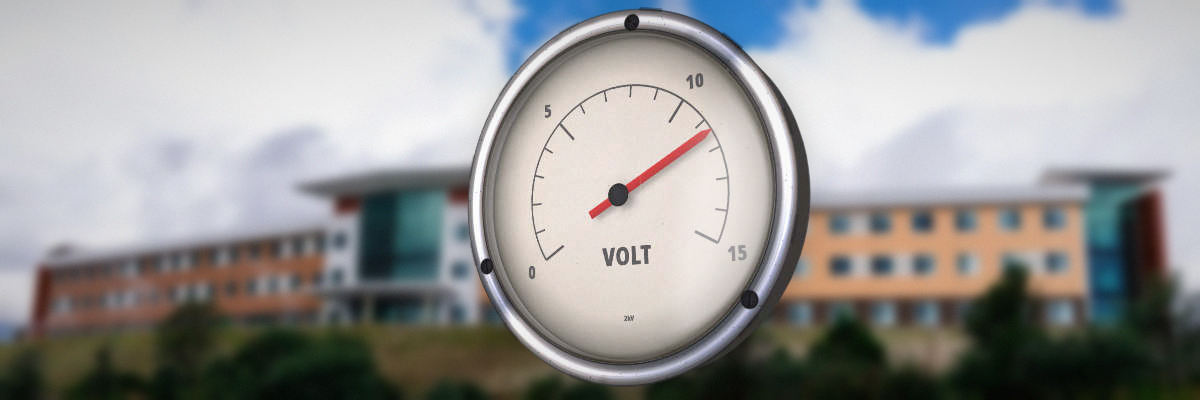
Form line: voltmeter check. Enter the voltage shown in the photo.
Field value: 11.5 V
